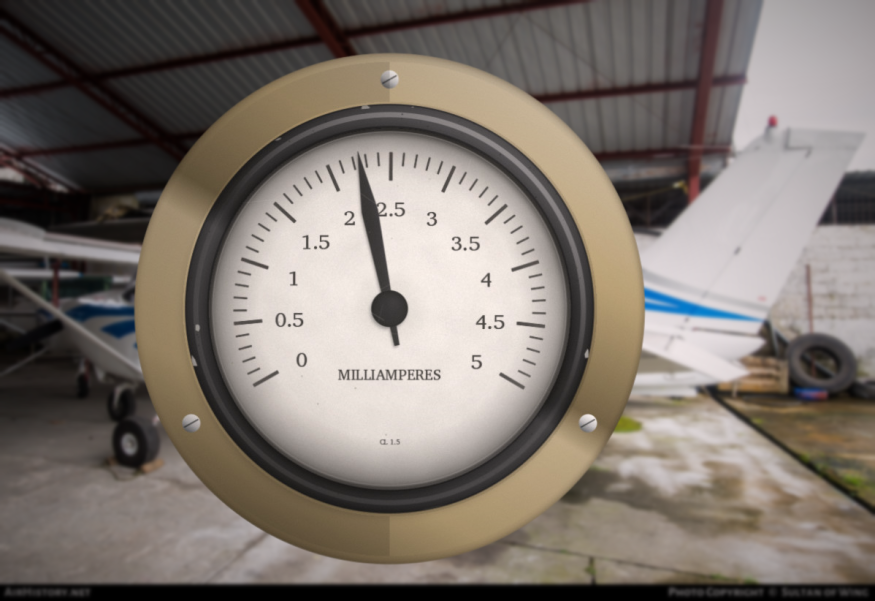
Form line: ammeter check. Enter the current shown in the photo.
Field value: 2.25 mA
